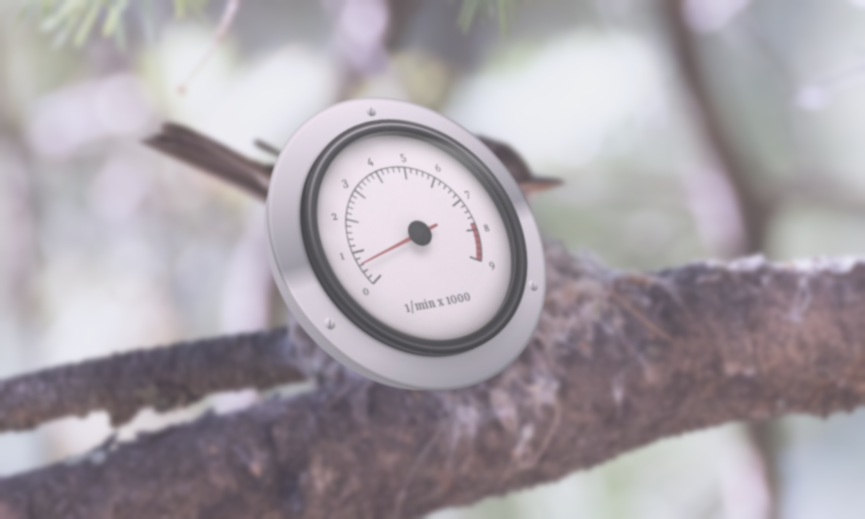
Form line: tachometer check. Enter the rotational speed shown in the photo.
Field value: 600 rpm
